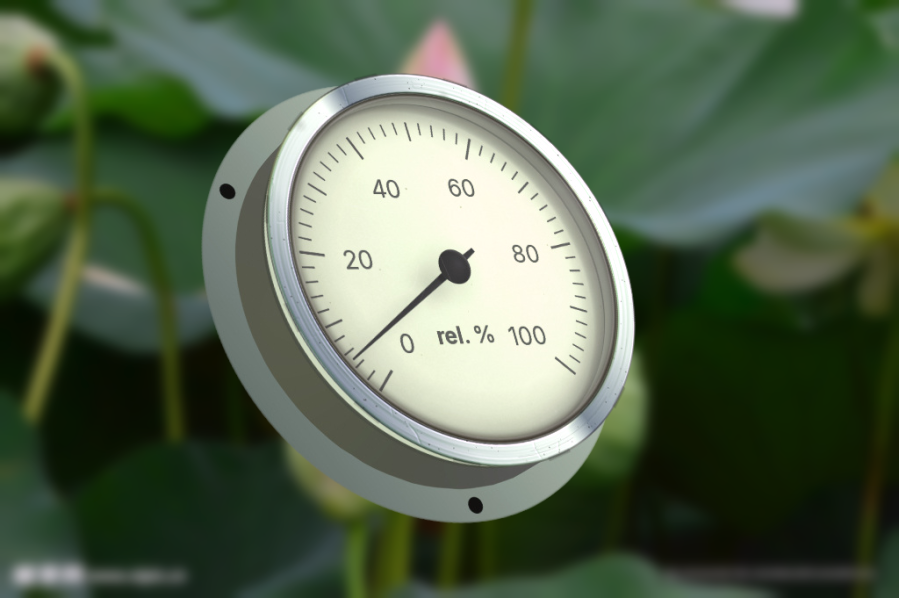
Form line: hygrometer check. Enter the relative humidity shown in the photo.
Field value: 5 %
